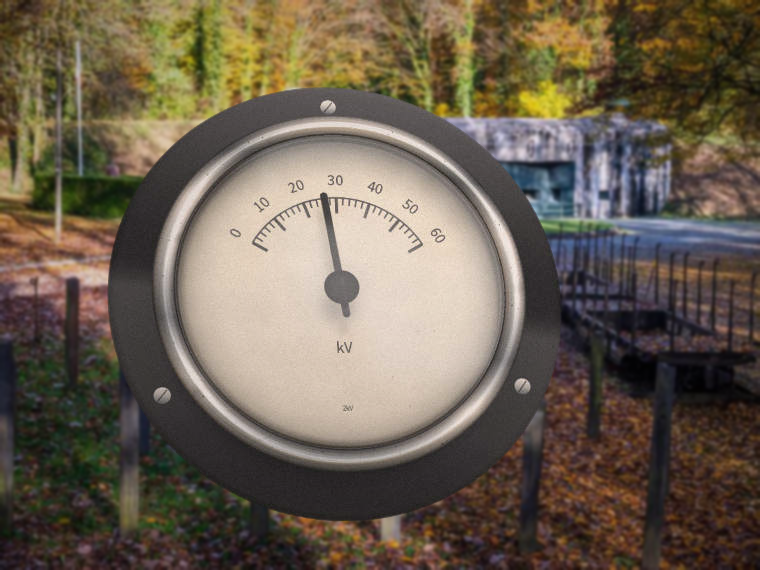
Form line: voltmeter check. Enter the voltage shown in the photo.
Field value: 26 kV
